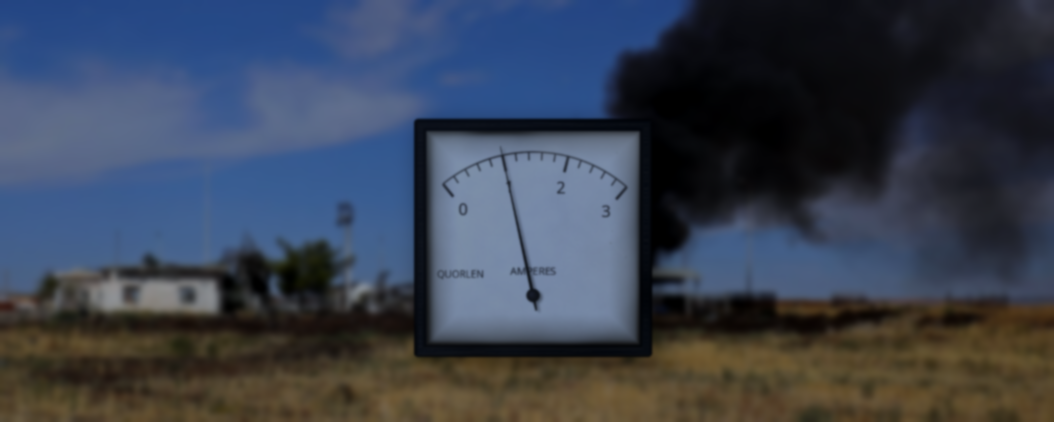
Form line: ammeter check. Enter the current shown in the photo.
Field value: 1 A
